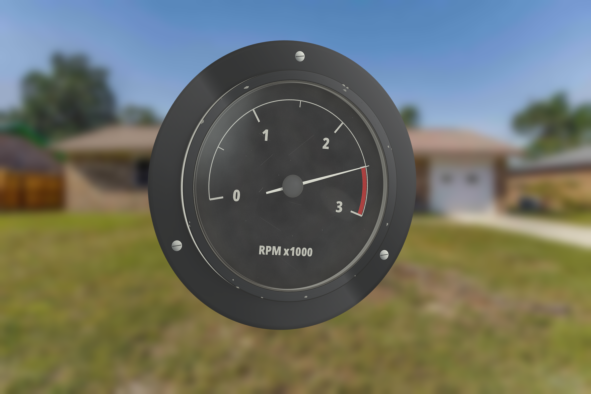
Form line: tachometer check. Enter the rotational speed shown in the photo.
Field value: 2500 rpm
